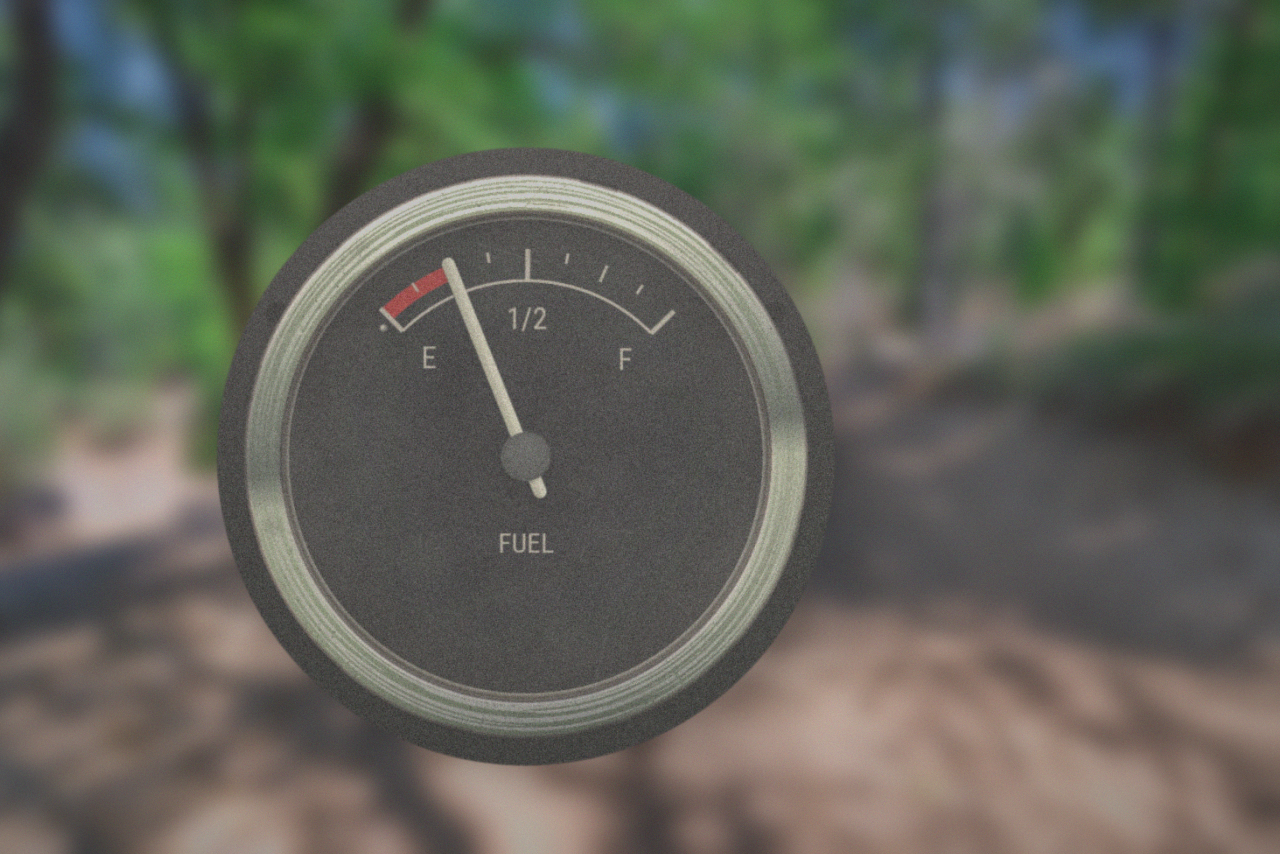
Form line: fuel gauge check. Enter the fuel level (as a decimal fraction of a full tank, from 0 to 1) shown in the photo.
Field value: 0.25
